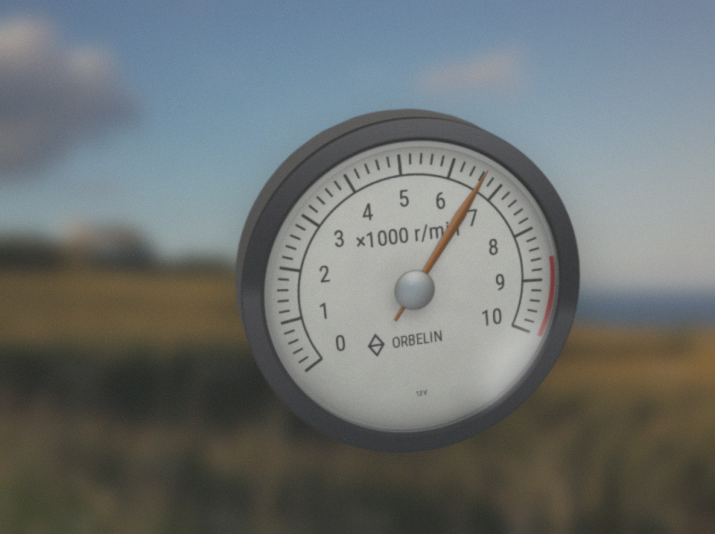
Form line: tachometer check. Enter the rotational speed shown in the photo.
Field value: 6600 rpm
